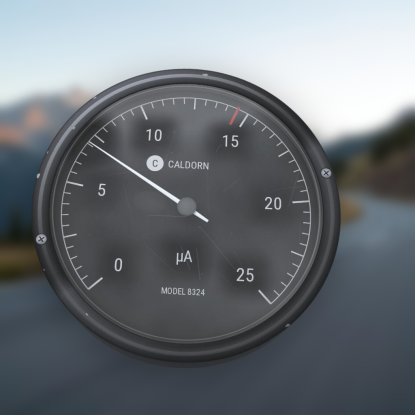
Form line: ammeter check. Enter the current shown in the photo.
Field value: 7 µA
